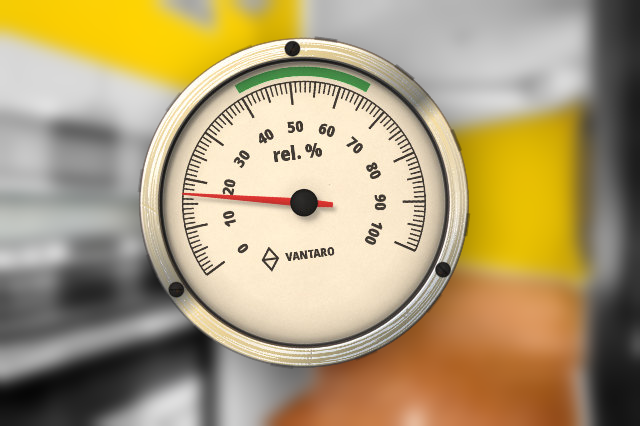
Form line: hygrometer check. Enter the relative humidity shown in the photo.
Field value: 17 %
